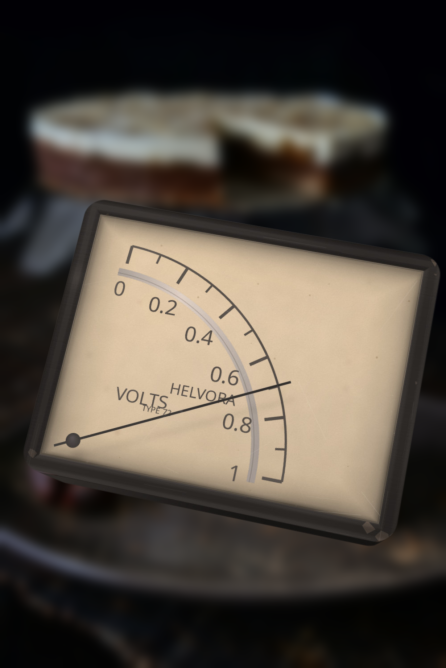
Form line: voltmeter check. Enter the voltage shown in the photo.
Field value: 0.7 V
